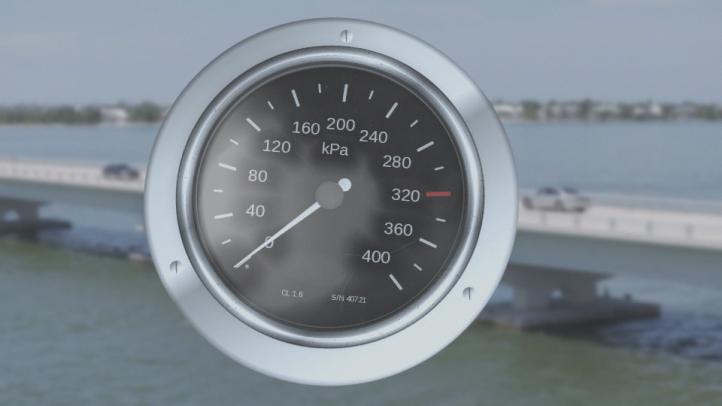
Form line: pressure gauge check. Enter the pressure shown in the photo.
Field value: 0 kPa
